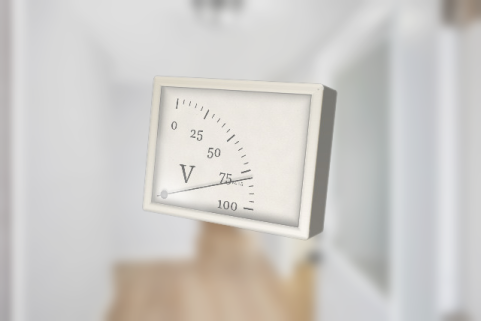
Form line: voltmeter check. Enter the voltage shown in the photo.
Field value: 80 V
